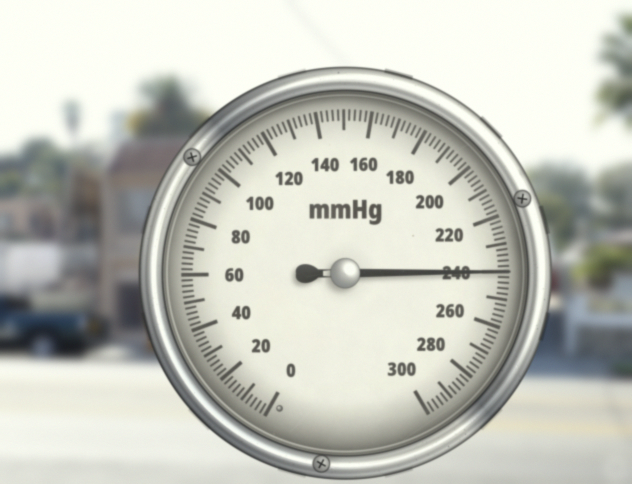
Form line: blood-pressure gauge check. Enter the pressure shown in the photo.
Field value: 240 mmHg
